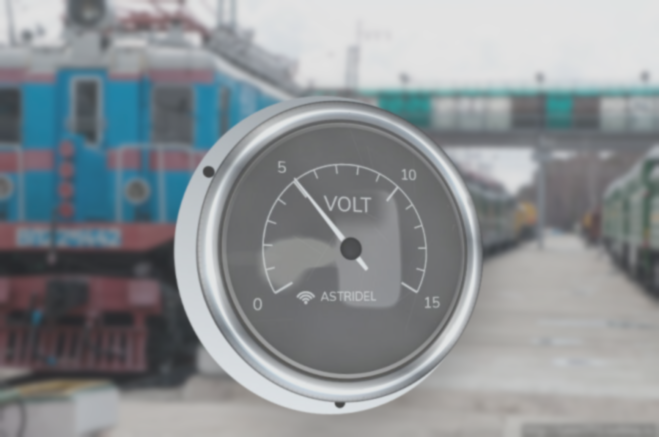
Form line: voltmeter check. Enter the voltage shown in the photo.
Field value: 5 V
